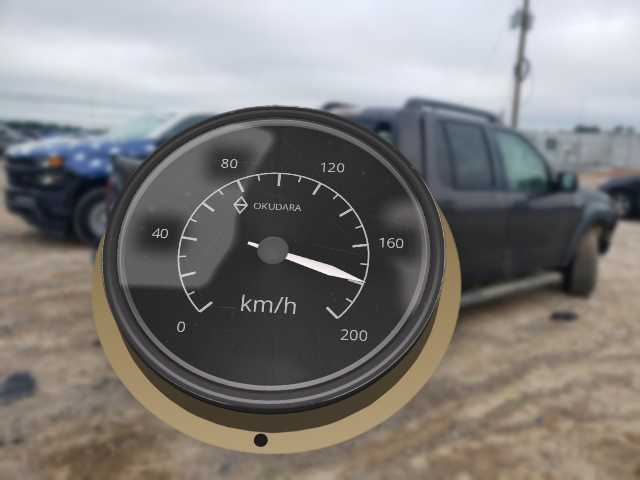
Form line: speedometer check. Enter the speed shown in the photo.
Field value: 180 km/h
